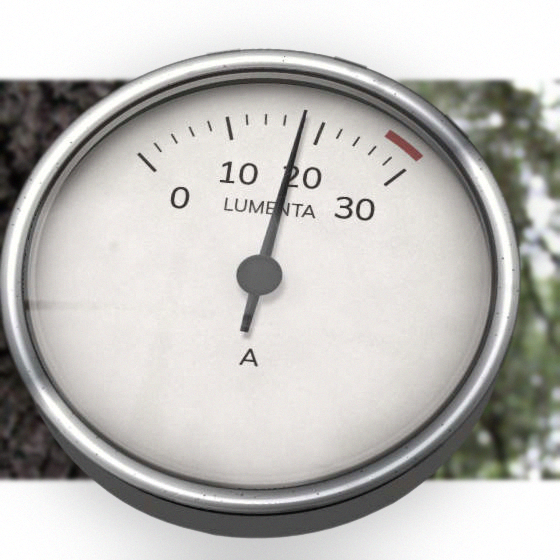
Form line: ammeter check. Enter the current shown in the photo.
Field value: 18 A
